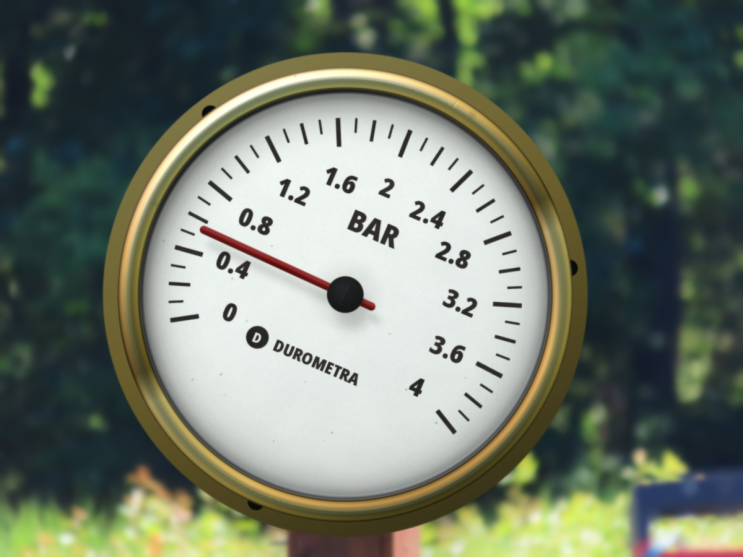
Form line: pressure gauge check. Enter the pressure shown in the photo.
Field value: 0.55 bar
